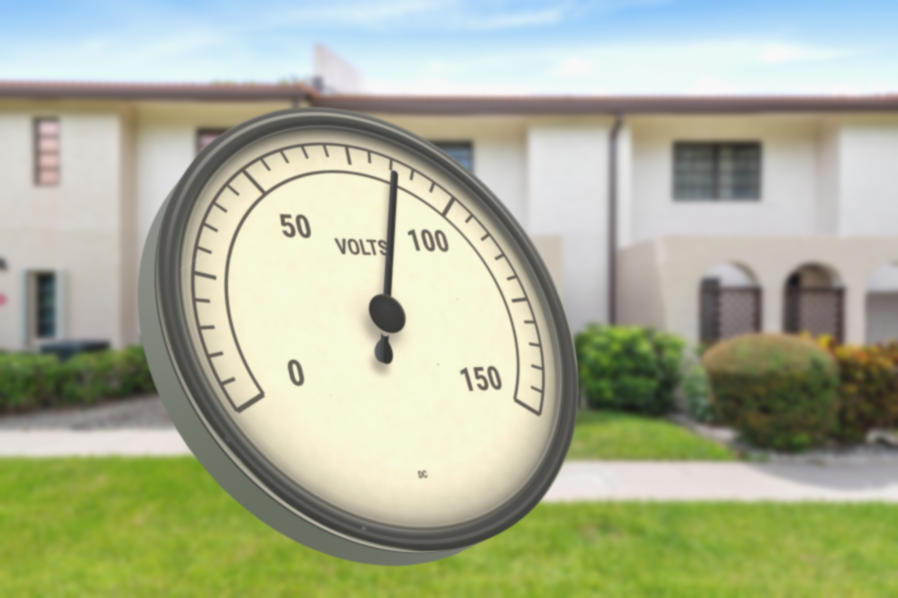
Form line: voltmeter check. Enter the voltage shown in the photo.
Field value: 85 V
